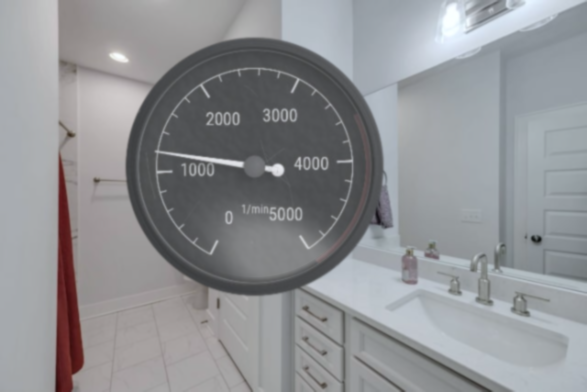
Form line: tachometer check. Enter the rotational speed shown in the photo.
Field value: 1200 rpm
